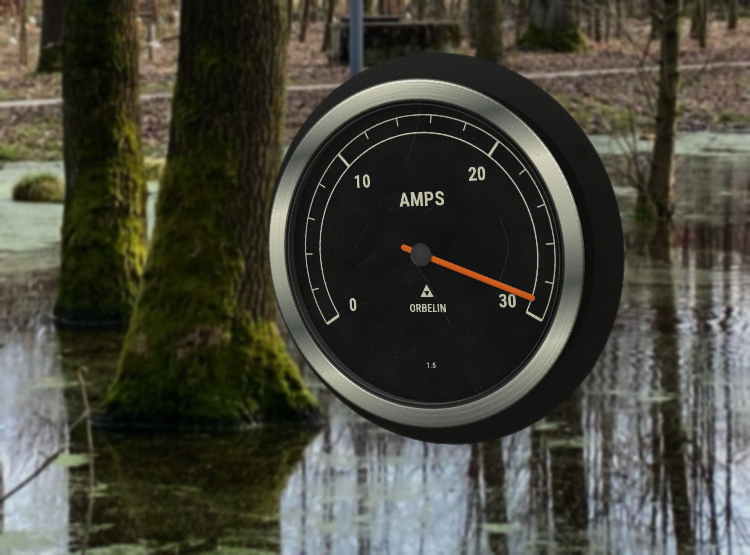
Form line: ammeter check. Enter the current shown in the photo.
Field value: 29 A
